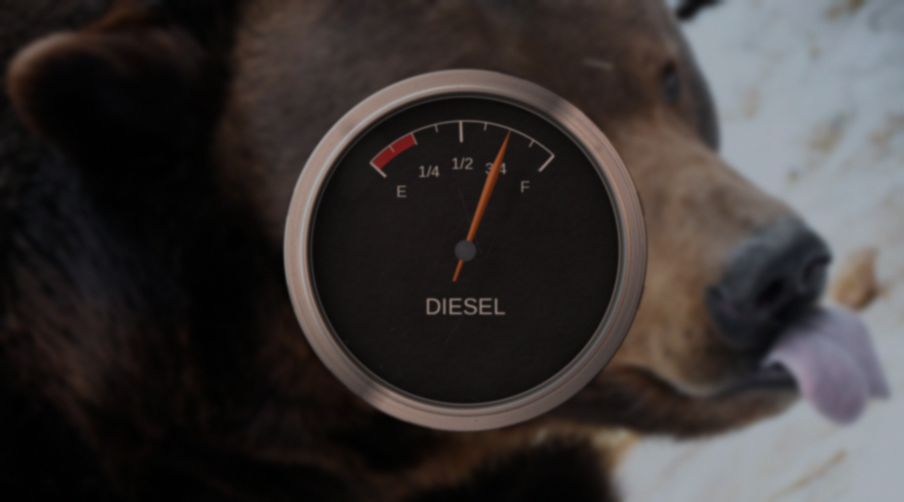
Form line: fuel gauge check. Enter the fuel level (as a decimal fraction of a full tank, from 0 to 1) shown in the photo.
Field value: 0.75
